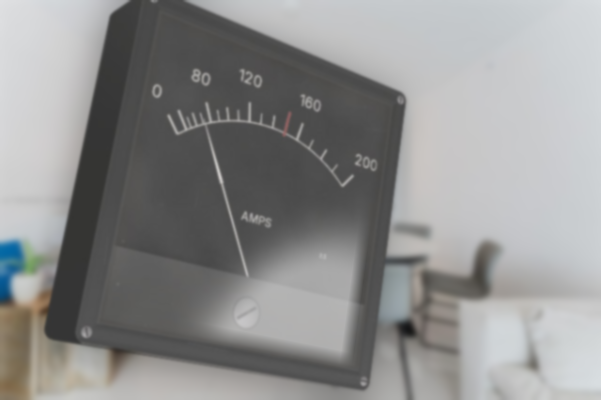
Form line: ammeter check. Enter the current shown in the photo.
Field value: 70 A
